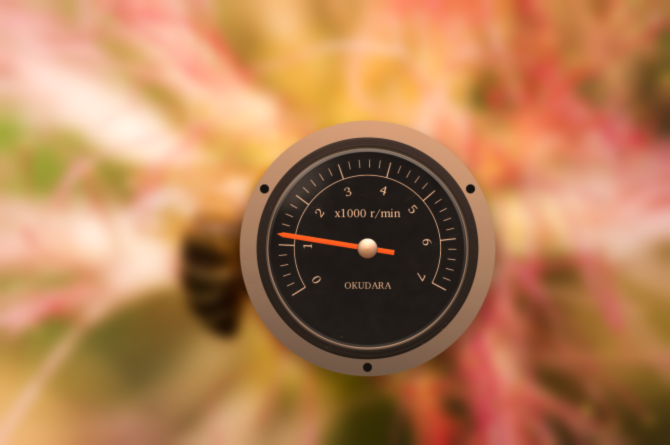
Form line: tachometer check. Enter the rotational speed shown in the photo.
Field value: 1200 rpm
